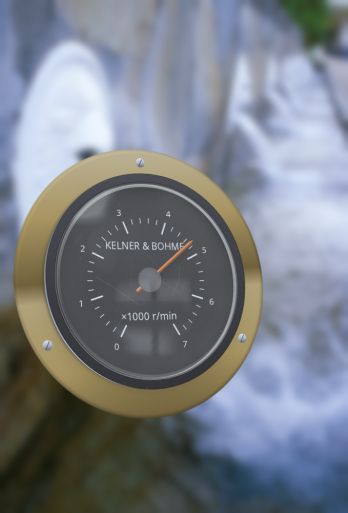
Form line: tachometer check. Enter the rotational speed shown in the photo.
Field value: 4700 rpm
